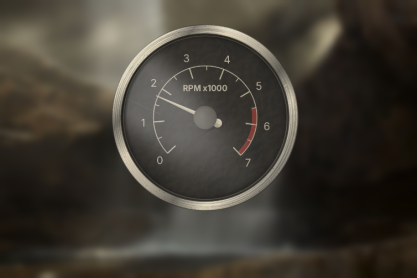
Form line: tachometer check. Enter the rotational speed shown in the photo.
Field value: 1750 rpm
